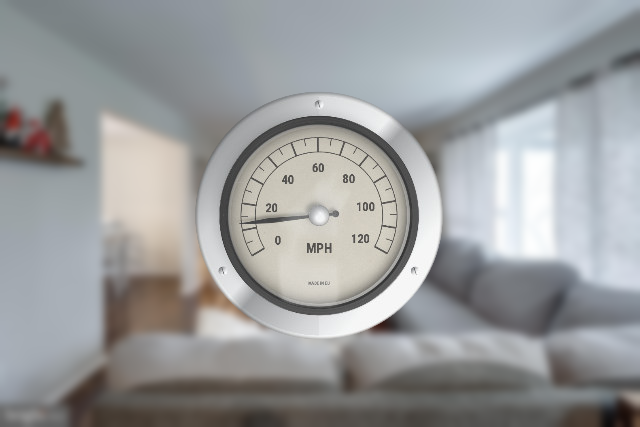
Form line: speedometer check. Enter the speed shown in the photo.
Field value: 12.5 mph
